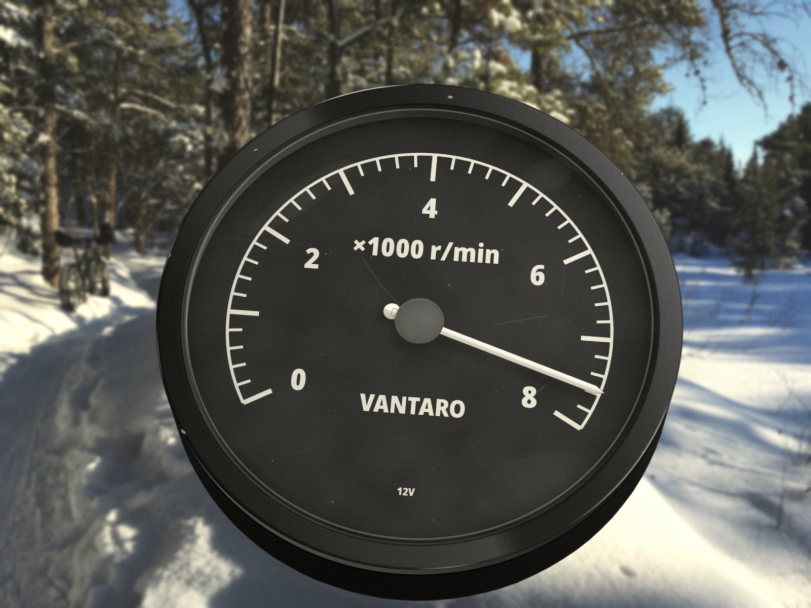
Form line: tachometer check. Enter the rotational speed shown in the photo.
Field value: 7600 rpm
